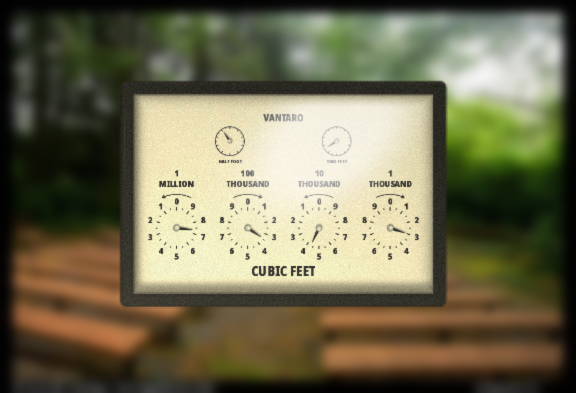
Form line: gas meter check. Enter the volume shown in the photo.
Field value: 734300 ft³
